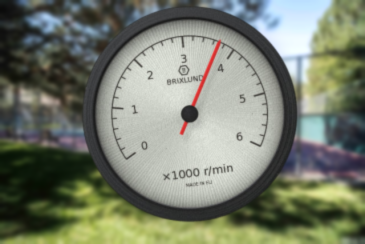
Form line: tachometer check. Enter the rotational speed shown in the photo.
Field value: 3700 rpm
